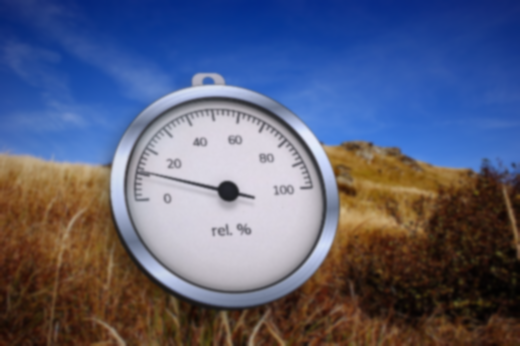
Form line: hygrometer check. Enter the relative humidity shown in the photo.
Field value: 10 %
